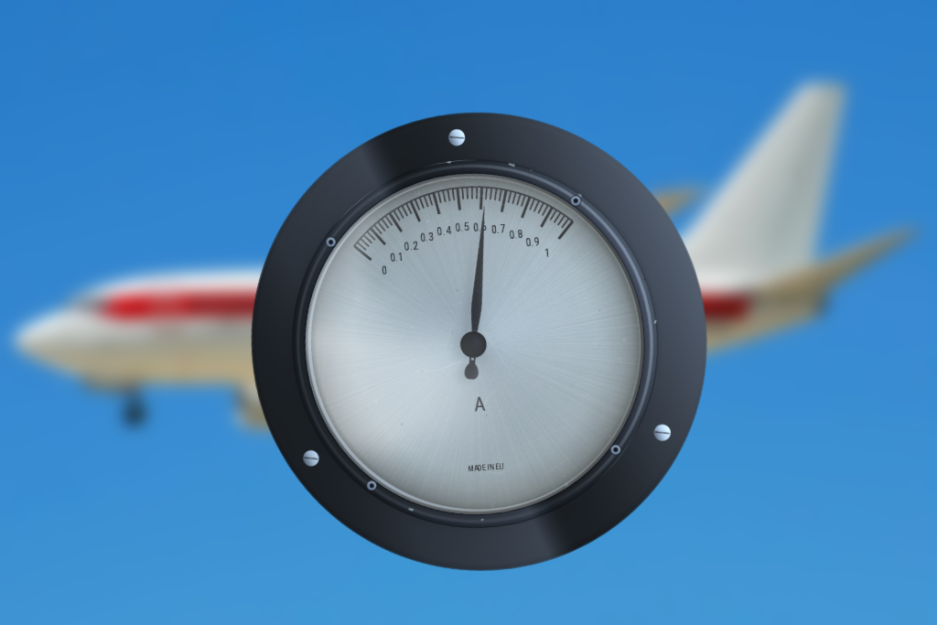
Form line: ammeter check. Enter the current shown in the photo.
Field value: 0.62 A
